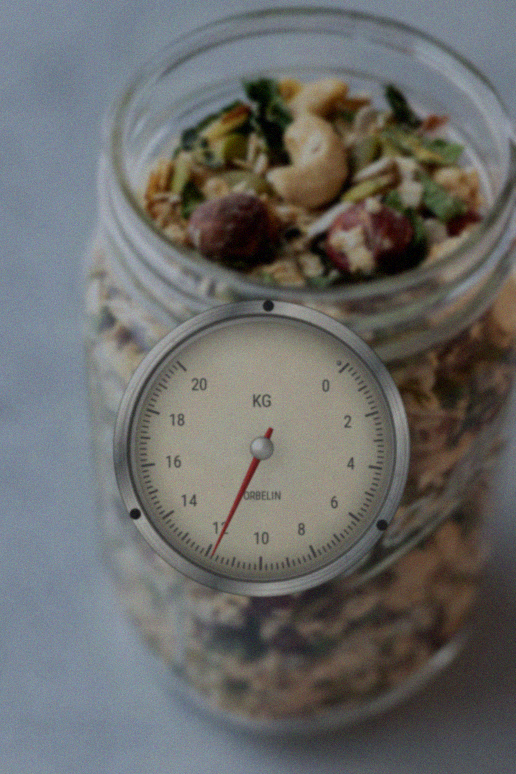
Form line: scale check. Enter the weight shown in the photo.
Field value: 11.8 kg
